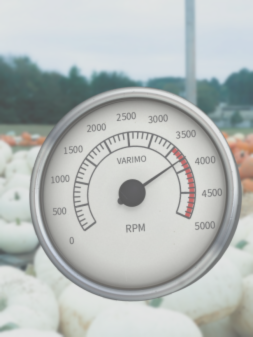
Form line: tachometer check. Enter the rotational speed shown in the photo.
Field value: 3800 rpm
